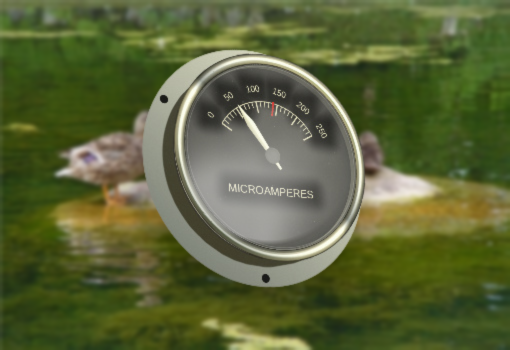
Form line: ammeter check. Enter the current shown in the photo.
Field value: 50 µA
